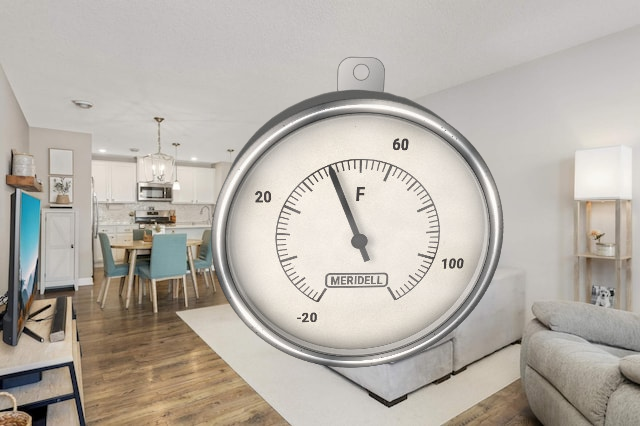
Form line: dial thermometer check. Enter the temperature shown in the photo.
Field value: 40 °F
